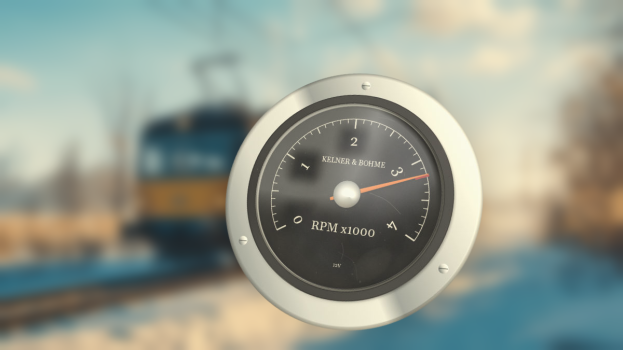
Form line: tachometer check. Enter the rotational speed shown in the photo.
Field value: 3200 rpm
